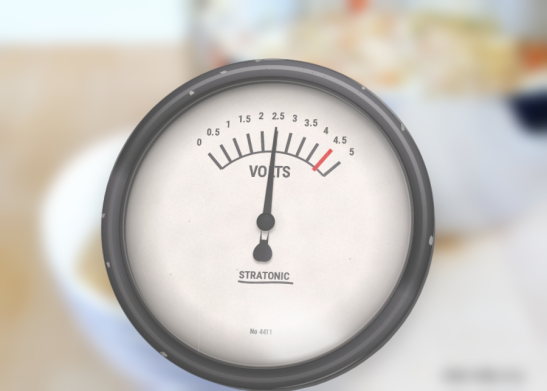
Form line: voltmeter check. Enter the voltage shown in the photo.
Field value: 2.5 V
